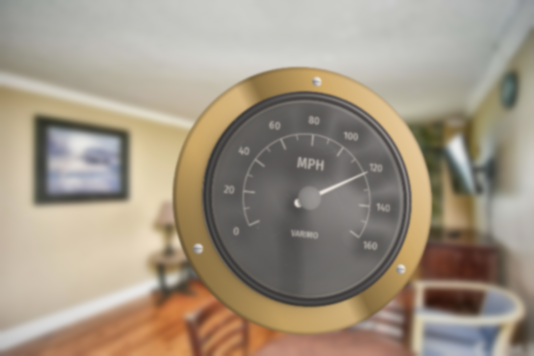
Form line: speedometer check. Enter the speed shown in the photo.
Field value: 120 mph
